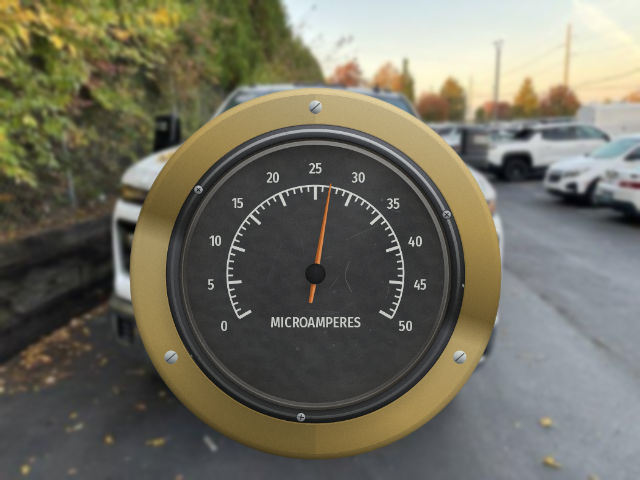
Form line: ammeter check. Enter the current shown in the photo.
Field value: 27 µA
